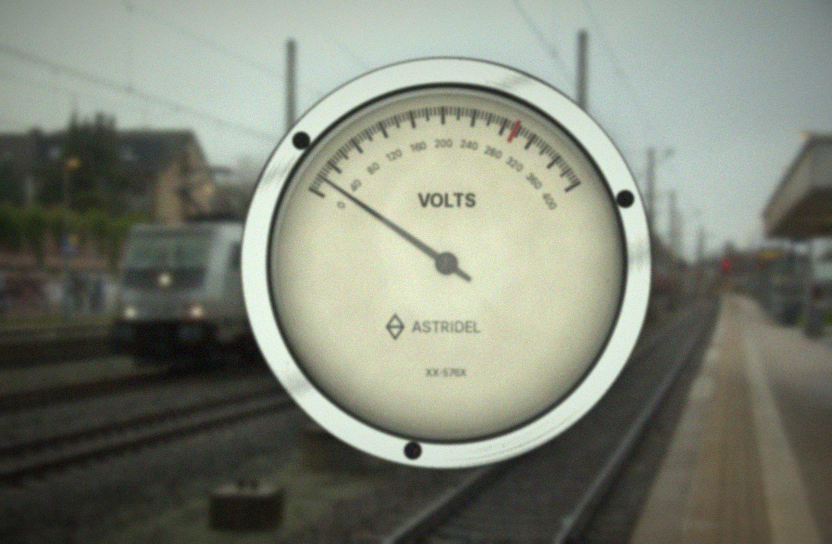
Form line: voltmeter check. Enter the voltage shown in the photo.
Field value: 20 V
